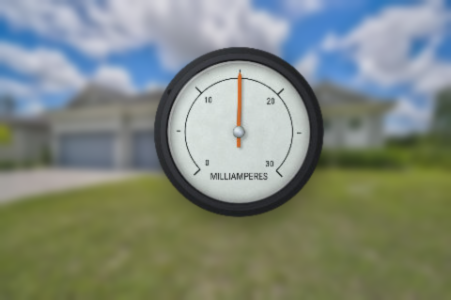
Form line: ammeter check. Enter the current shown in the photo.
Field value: 15 mA
